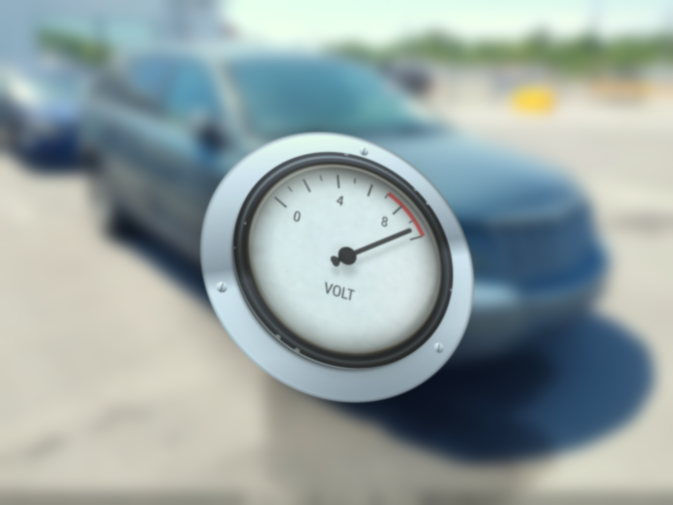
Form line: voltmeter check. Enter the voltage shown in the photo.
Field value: 9.5 V
